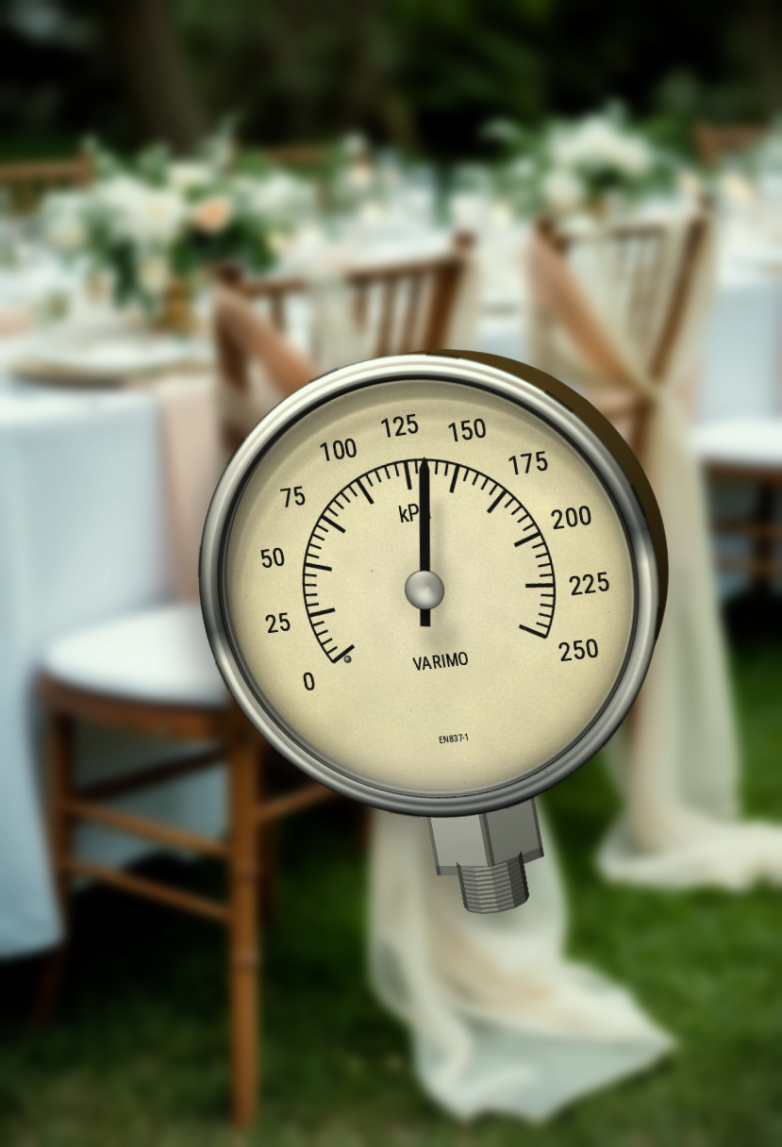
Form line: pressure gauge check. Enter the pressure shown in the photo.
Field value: 135 kPa
